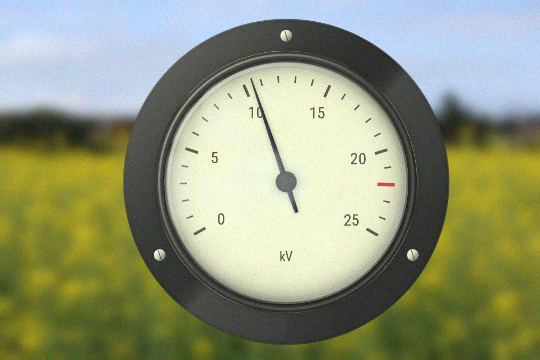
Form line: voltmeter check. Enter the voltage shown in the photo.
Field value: 10.5 kV
